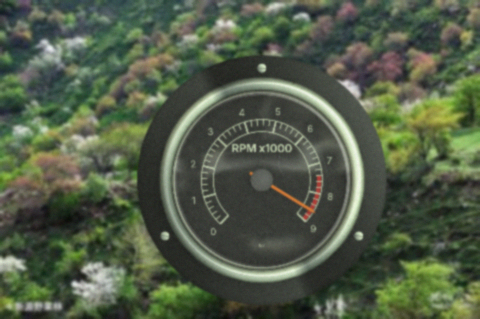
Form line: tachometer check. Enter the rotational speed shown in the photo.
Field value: 8600 rpm
